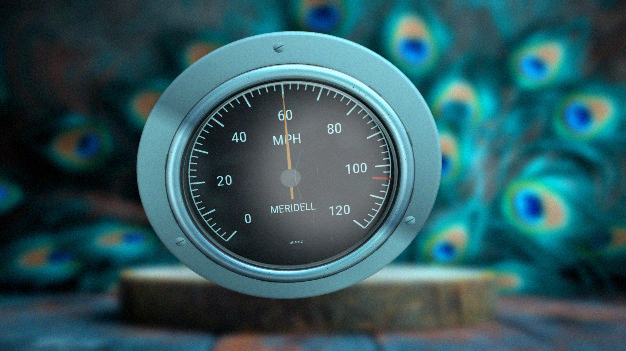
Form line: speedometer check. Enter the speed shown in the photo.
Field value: 60 mph
